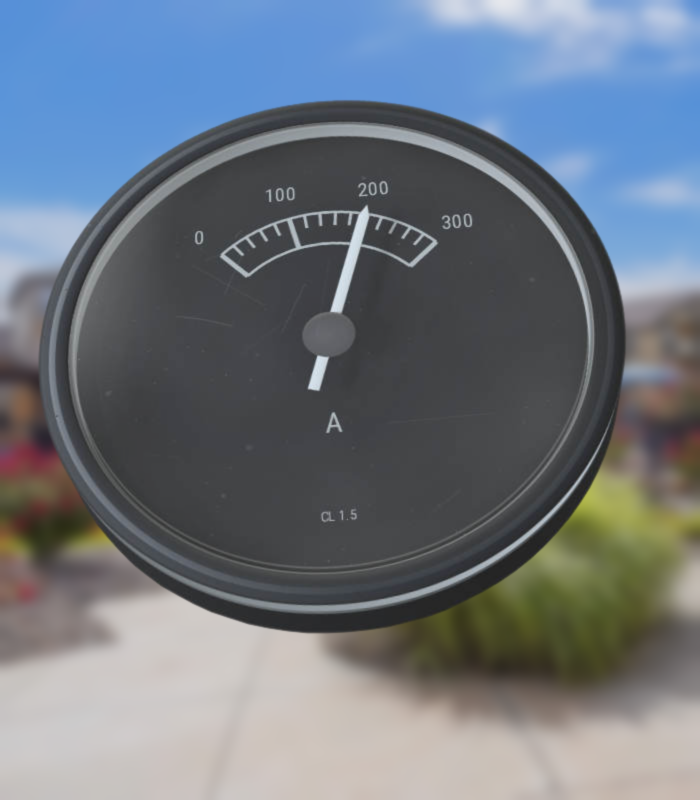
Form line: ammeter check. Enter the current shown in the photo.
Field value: 200 A
